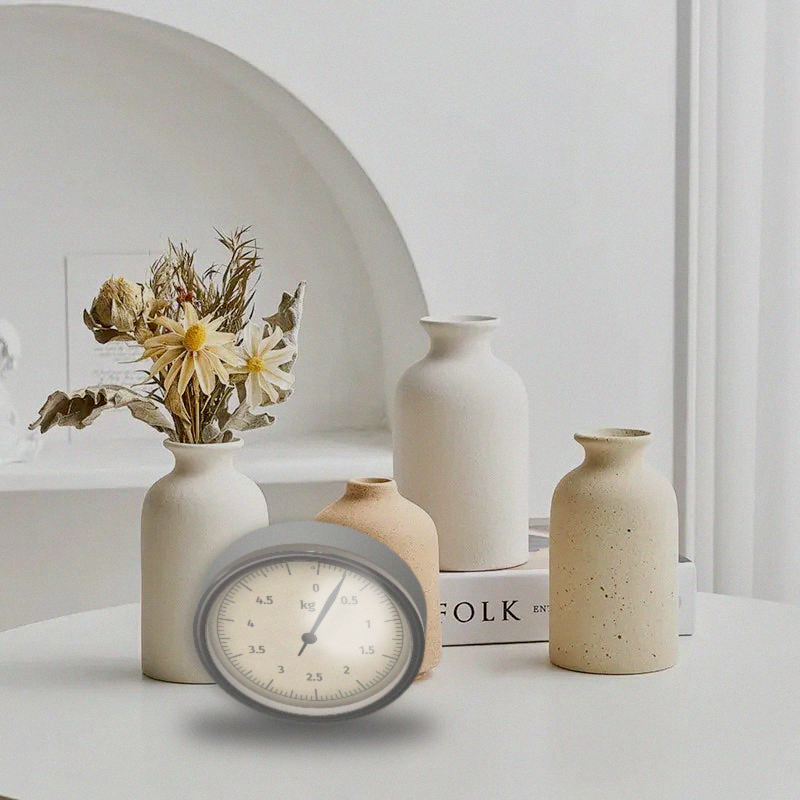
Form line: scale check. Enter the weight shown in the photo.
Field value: 0.25 kg
